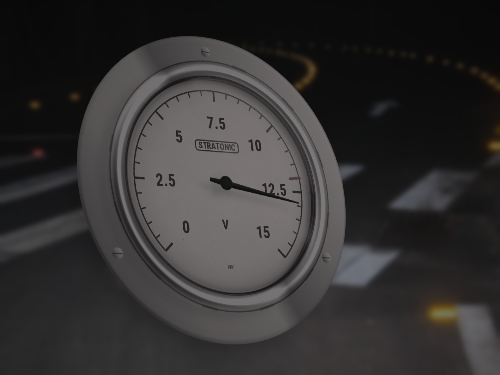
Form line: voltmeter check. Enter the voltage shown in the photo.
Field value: 13 V
